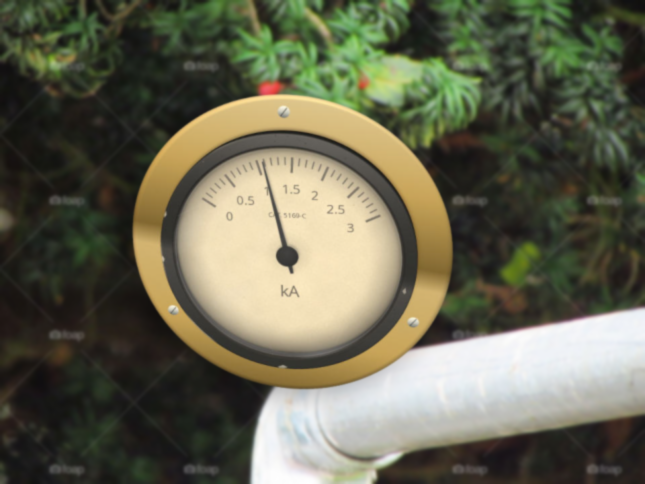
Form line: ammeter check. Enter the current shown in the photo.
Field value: 1.1 kA
